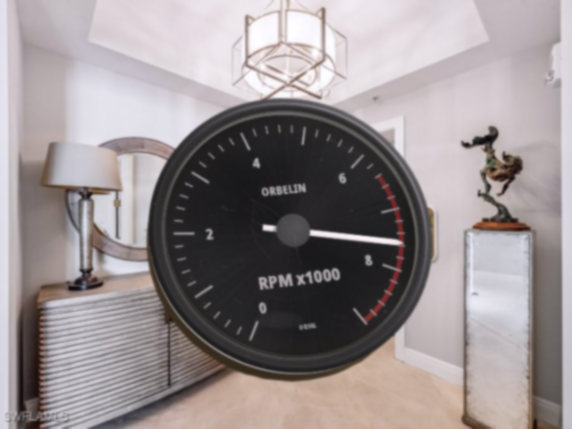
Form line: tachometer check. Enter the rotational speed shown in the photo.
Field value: 7600 rpm
